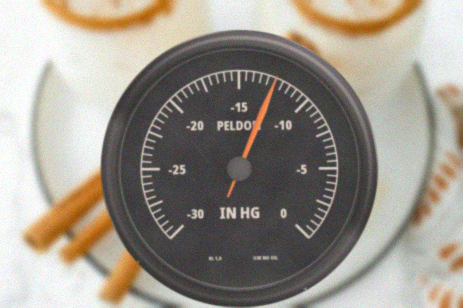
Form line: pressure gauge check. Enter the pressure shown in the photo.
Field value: -12.5 inHg
